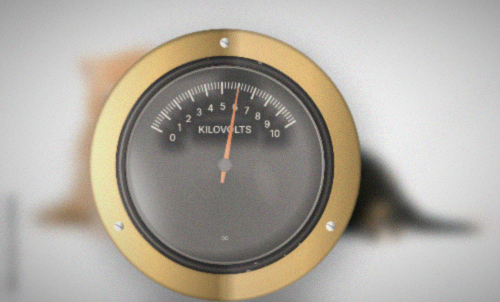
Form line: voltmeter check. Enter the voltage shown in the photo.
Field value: 6 kV
